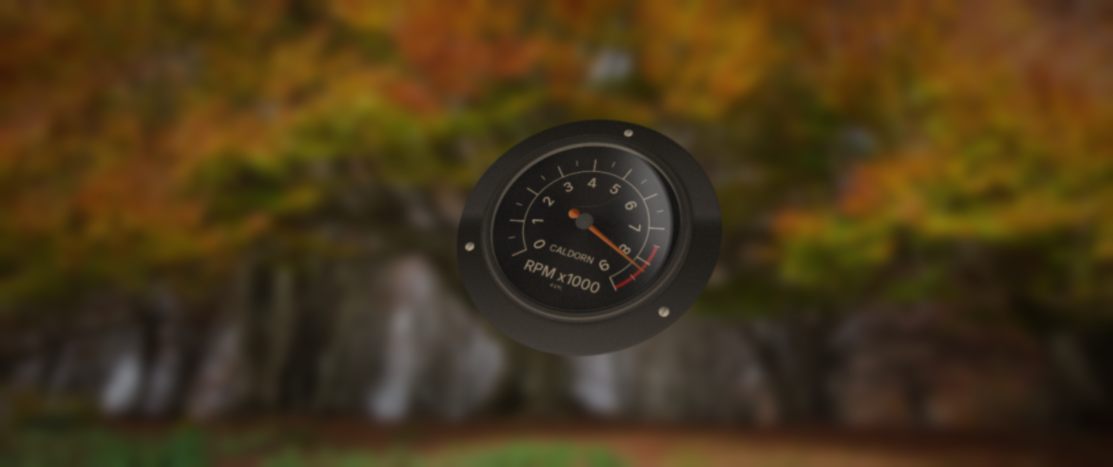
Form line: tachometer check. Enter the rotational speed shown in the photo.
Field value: 8250 rpm
